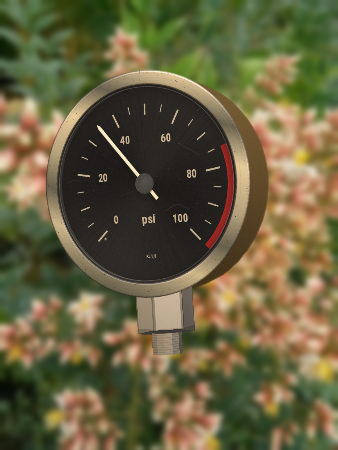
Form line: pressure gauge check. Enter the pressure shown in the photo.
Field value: 35 psi
